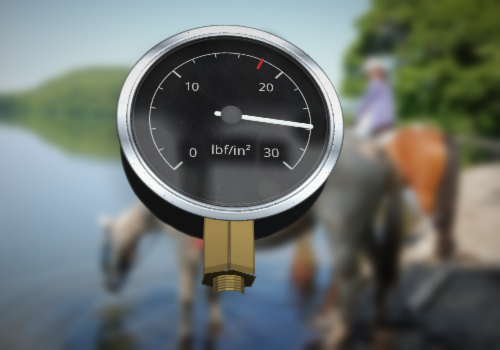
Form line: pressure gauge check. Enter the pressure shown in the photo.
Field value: 26 psi
